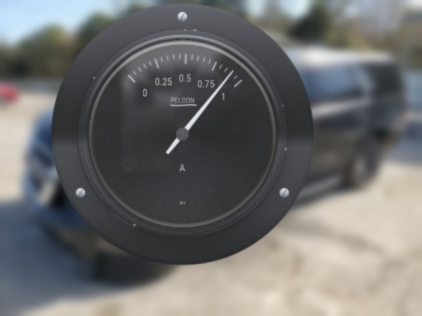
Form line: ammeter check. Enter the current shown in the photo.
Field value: 0.9 A
